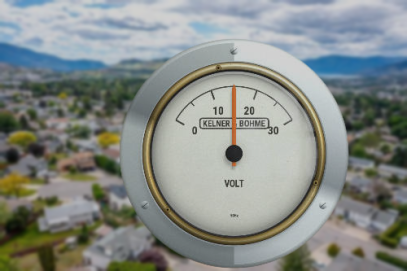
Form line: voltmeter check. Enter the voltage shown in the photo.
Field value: 15 V
